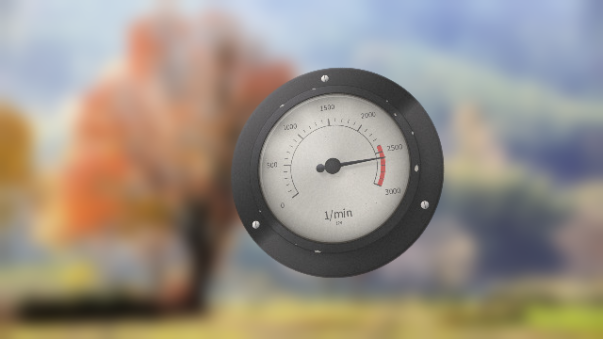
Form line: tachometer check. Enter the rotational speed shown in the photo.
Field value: 2600 rpm
